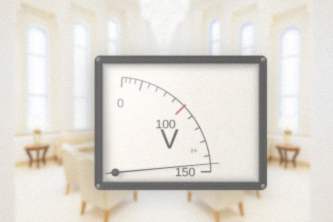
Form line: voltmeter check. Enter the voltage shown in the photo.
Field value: 145 V
